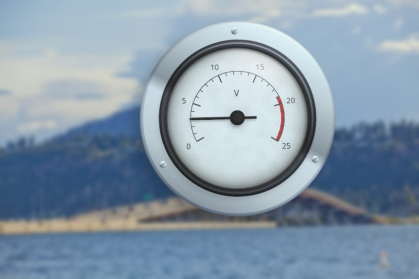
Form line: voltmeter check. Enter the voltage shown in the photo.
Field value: 3 V
